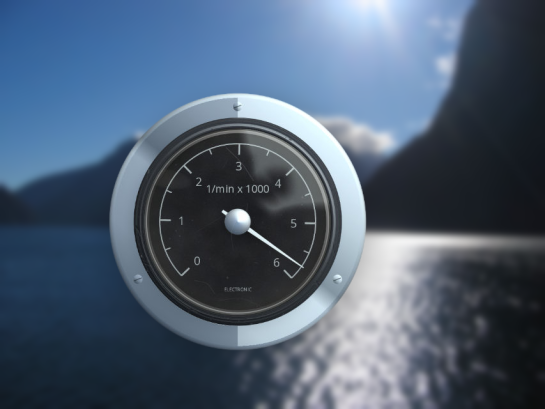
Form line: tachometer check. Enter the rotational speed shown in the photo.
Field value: 5750 rpm
